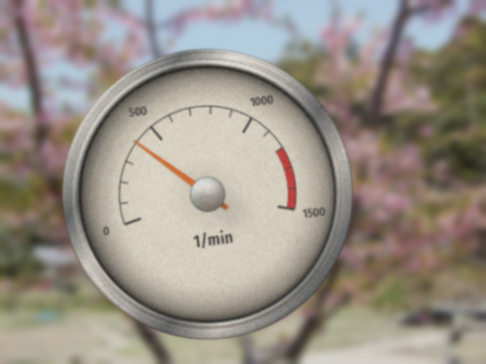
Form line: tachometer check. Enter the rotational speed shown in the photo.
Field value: 400 rpm
